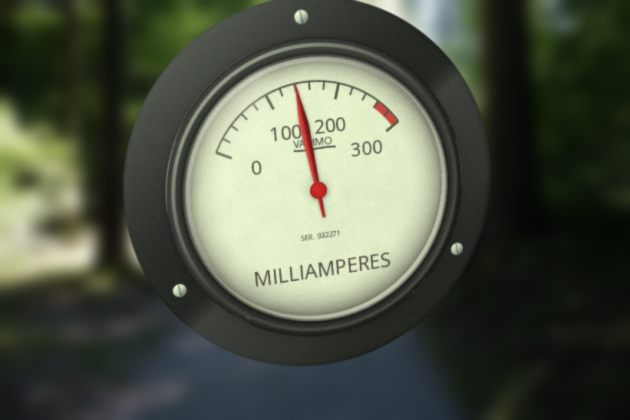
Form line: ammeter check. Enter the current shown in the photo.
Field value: 140 mA
